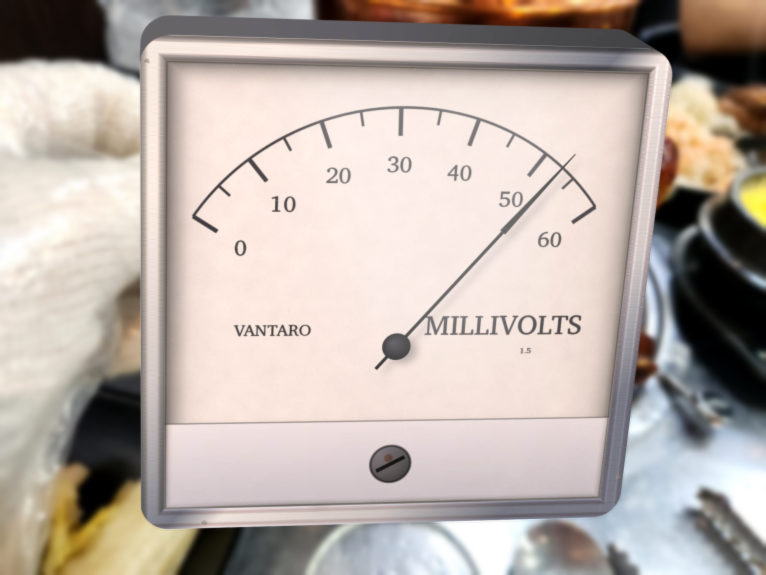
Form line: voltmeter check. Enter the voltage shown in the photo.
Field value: 52.5 mV
